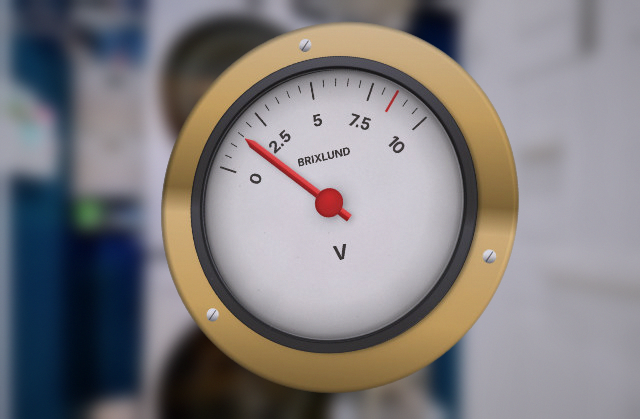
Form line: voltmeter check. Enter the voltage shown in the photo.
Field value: 1.5 V
